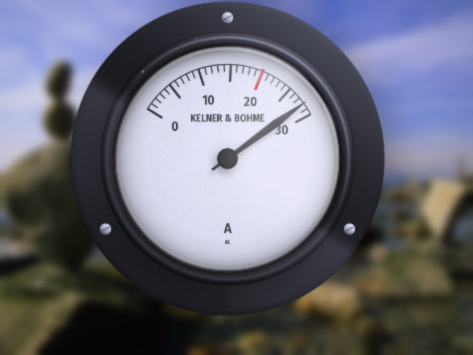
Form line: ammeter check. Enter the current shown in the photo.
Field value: 28 A
